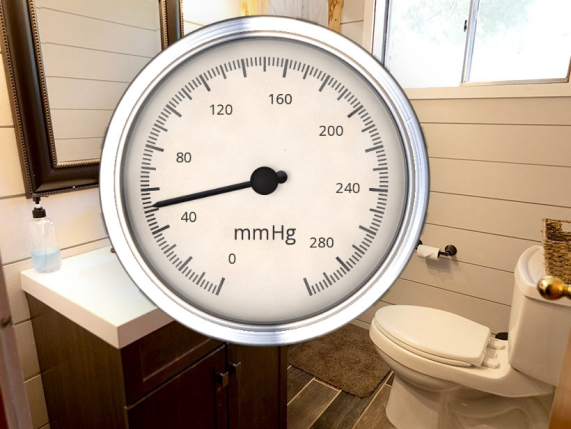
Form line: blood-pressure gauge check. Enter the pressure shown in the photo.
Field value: 52 mmHg
